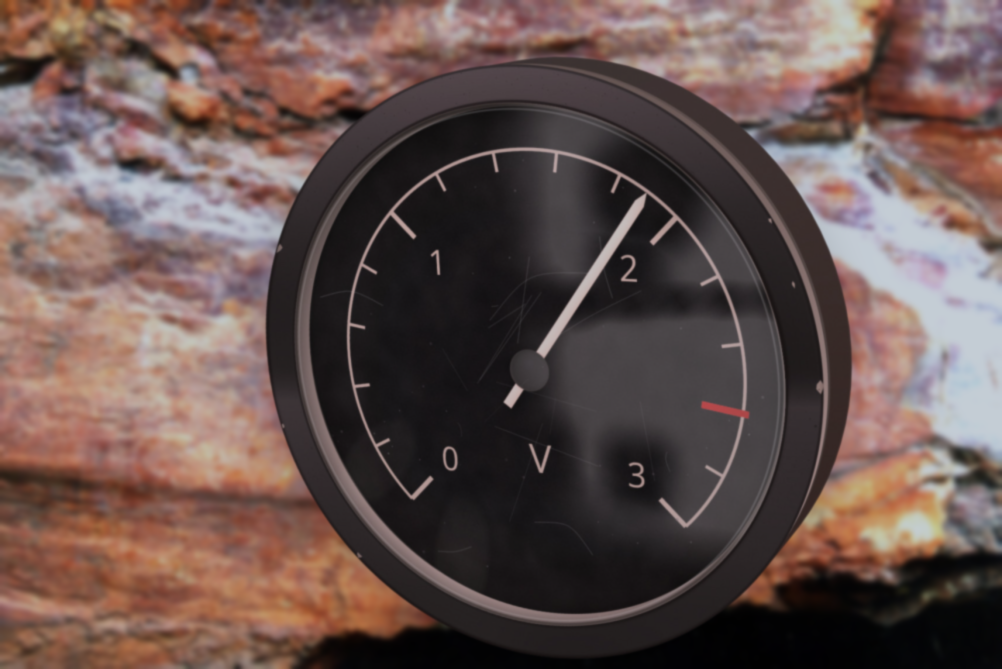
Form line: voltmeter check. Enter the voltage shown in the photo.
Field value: 1.9 V
